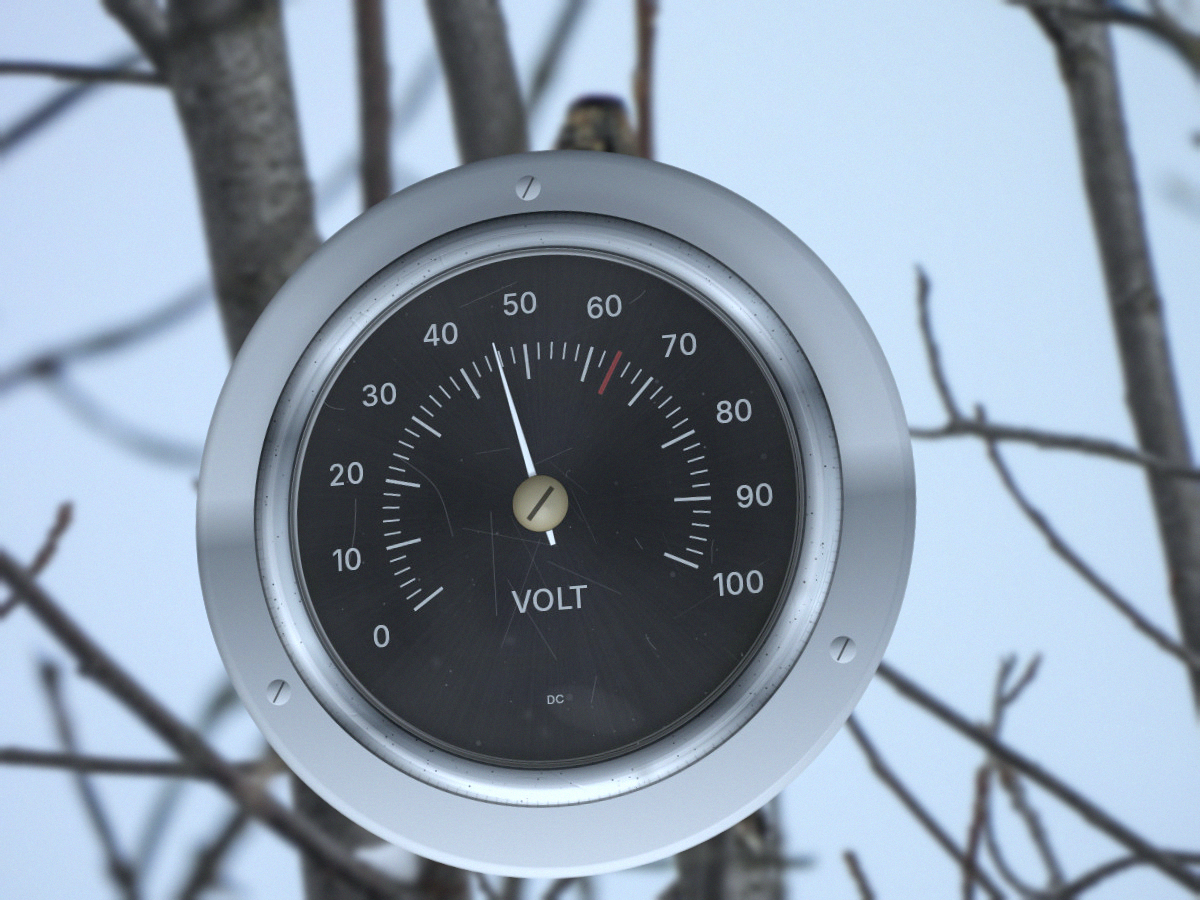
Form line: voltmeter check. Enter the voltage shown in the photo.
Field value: 46 V
